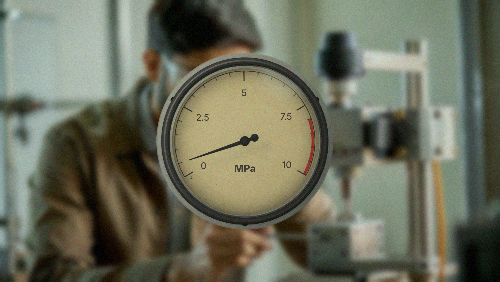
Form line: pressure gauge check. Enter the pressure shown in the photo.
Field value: 0.5 MPa
